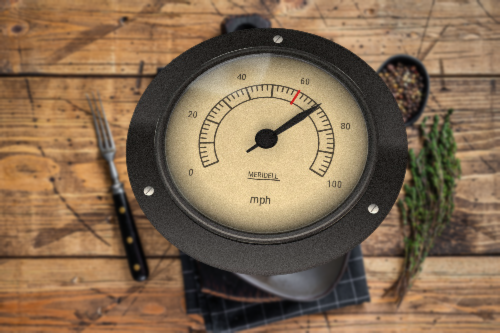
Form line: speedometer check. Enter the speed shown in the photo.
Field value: 70 mph
